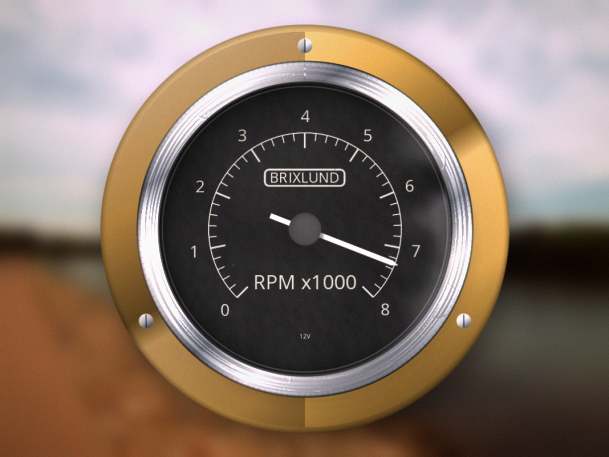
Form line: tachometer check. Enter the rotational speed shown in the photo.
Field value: 7300 rpm
